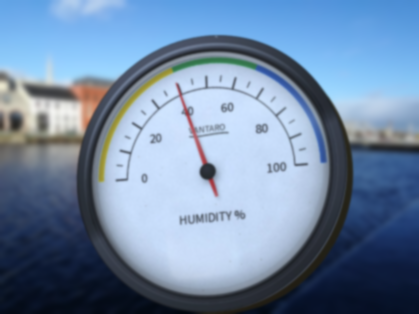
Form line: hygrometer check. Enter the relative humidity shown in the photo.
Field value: 40 %
